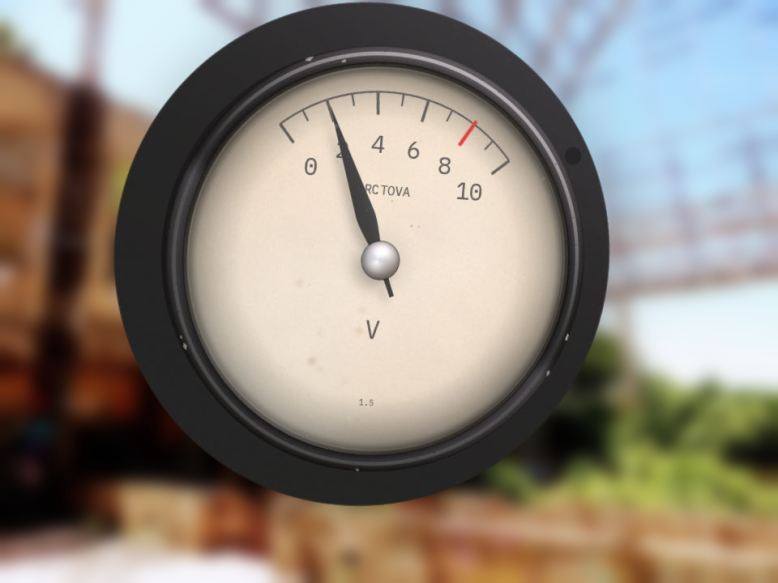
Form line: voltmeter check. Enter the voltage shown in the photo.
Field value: 2 V
